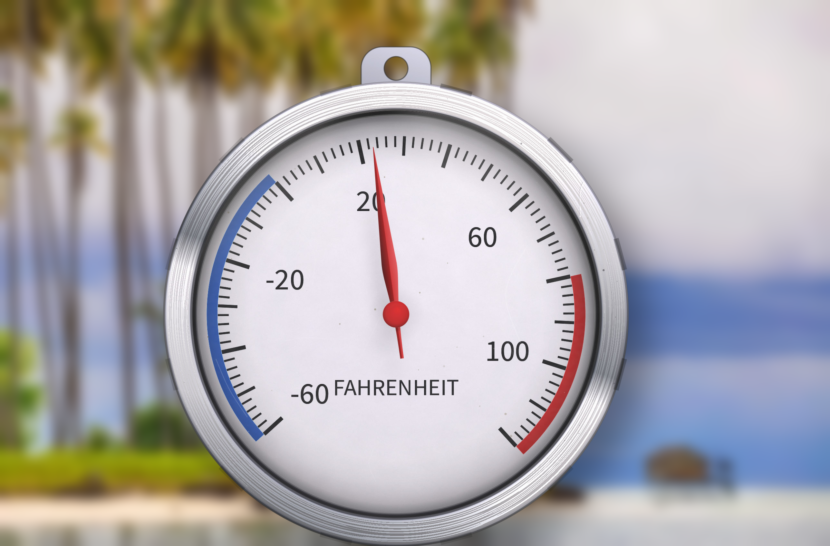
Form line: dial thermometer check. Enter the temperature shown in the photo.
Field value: 23 °F
